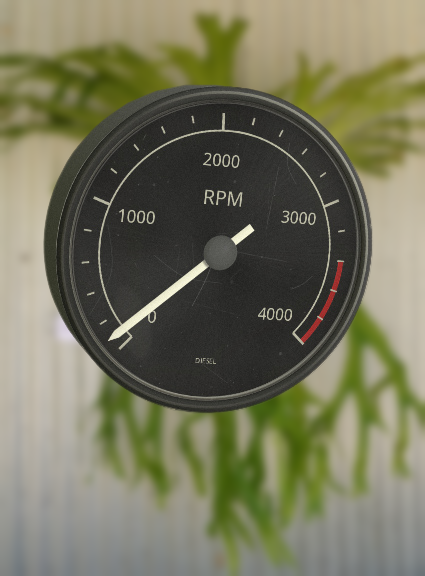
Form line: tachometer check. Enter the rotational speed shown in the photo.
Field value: 100 rpm
